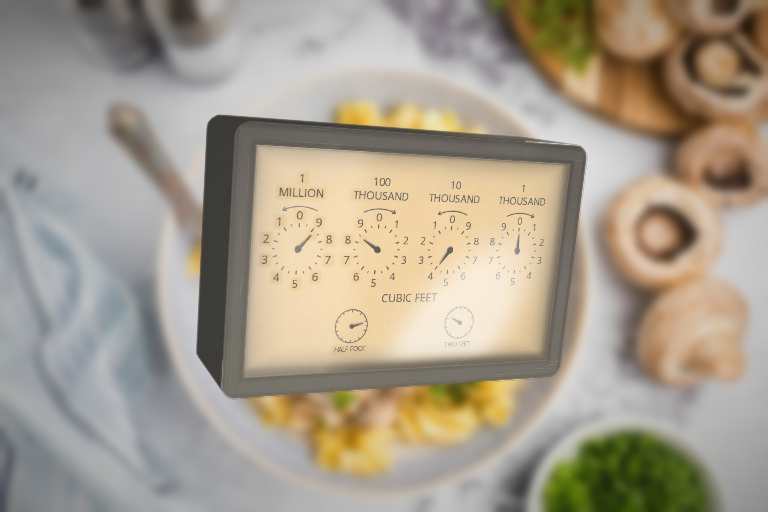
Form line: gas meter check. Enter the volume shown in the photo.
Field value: 884000 ft³
